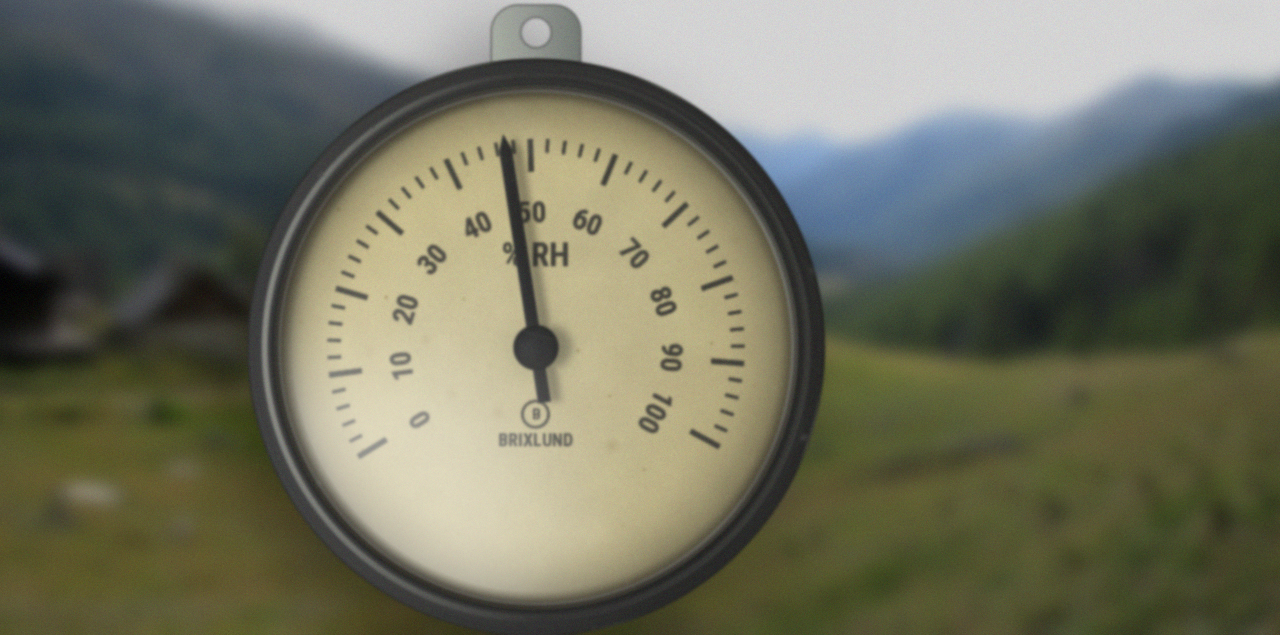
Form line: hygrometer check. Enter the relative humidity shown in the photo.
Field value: 47 %
